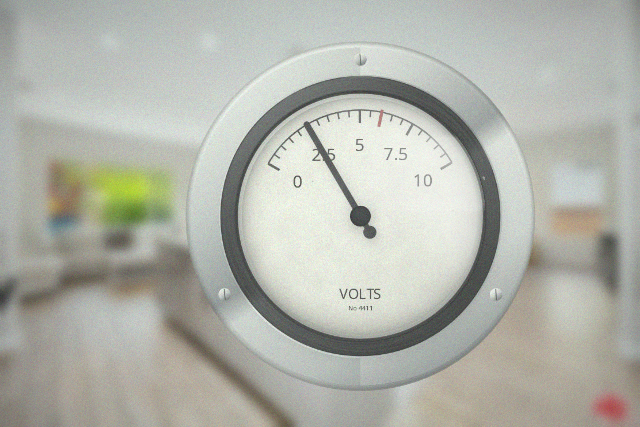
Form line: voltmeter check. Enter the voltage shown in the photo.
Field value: 2.5 V
